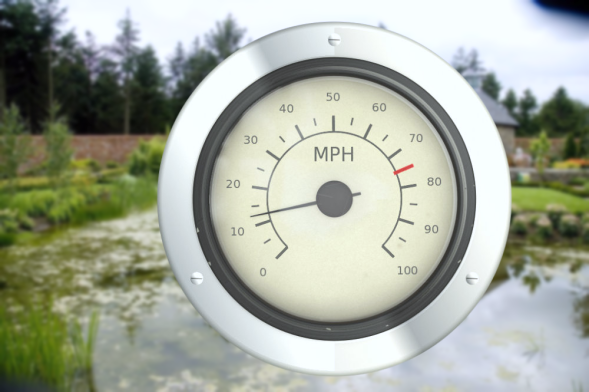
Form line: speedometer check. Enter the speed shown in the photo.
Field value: 12.5 mph
